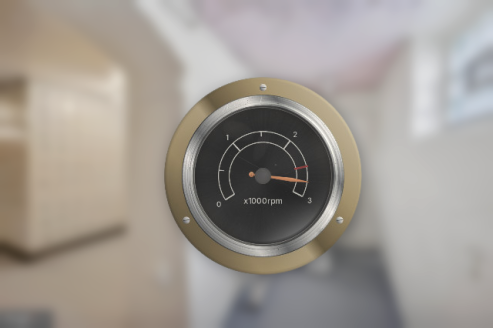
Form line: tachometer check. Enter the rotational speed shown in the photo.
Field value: 2750 rpm
